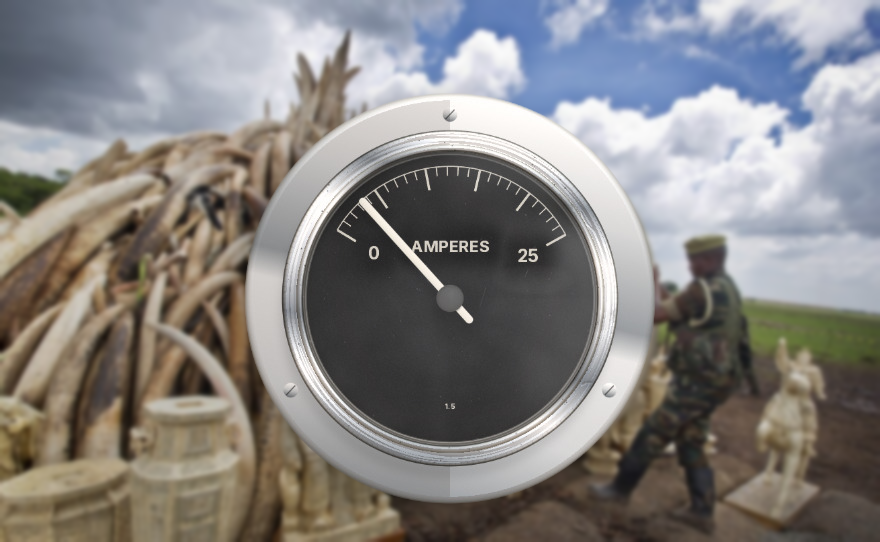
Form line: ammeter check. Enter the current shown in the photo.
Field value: 3.5 A
